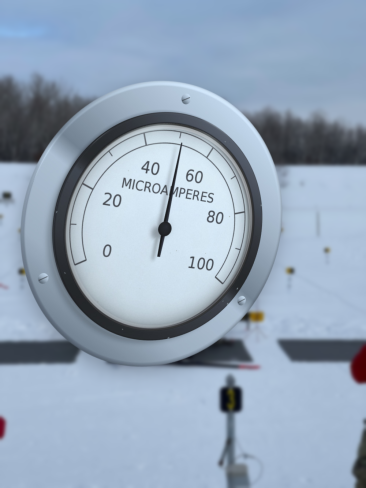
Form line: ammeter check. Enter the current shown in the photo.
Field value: 50 µA
